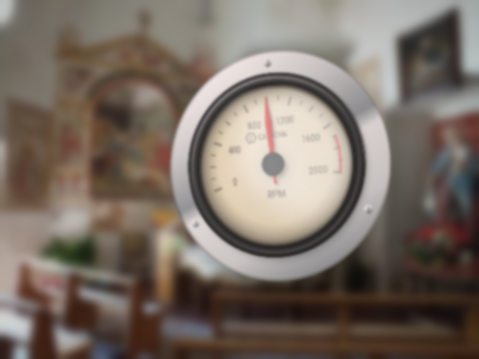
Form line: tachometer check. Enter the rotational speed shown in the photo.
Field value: 1000 rpm
